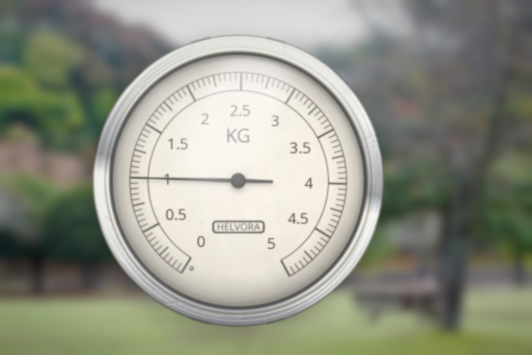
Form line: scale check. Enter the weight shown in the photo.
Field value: 1 kg
